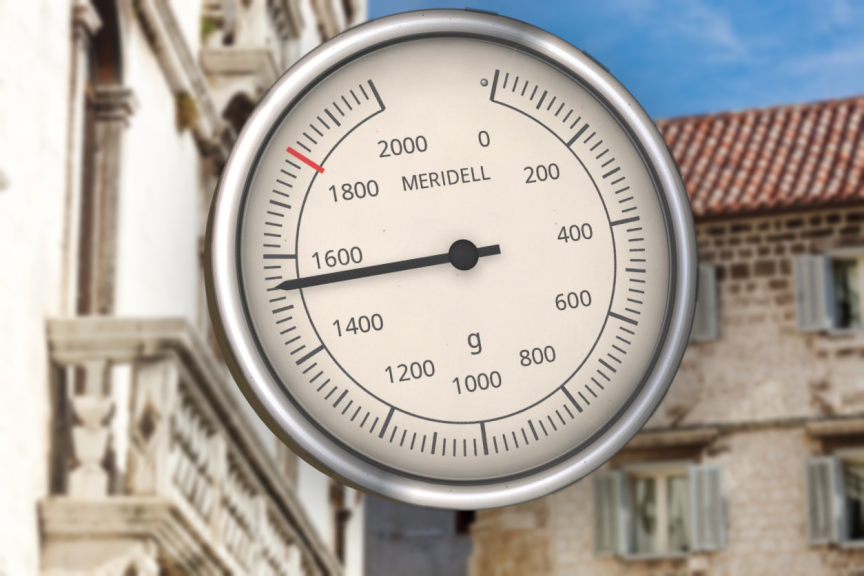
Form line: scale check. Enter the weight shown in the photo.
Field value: 1540 g
